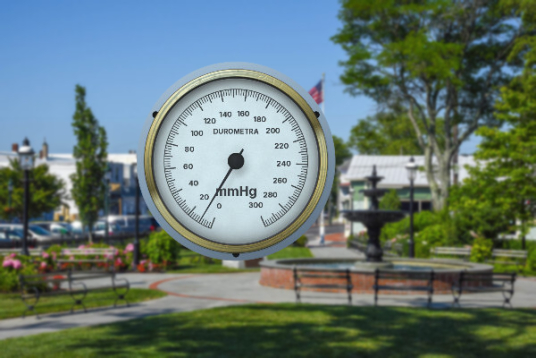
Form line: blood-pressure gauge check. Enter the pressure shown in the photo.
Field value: 10 mmHg
